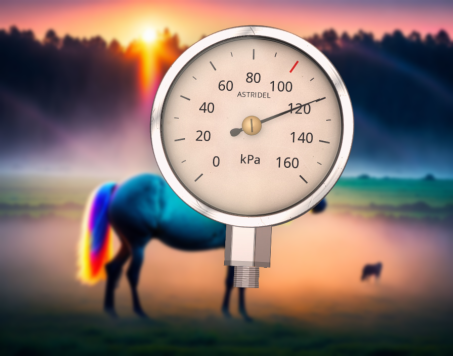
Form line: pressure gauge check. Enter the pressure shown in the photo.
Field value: 120 kPa
